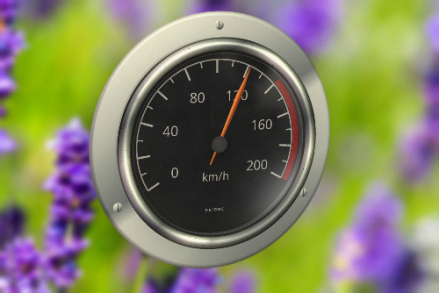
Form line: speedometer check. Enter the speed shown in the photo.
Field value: 120 km/h
